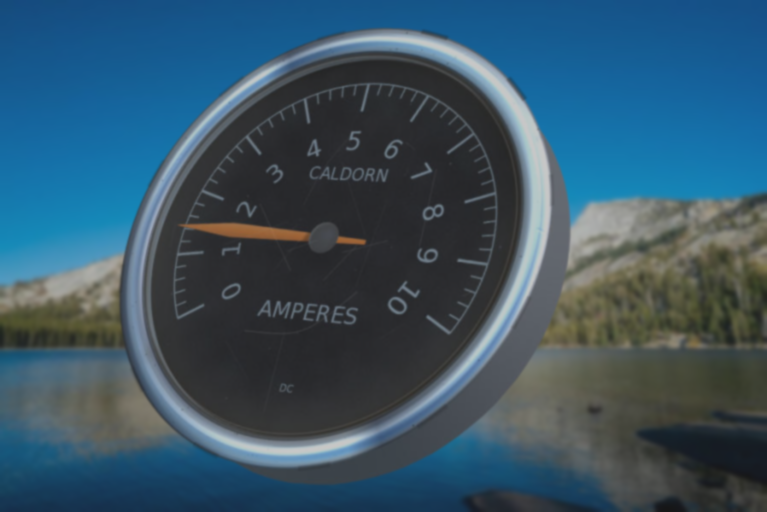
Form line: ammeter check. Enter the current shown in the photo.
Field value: 1.4 A
